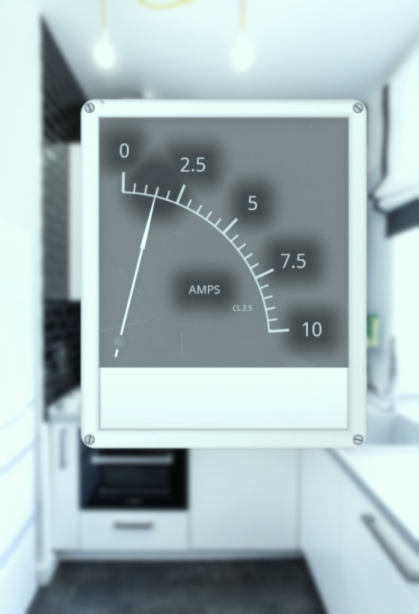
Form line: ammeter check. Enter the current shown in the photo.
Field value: 1.5 A
